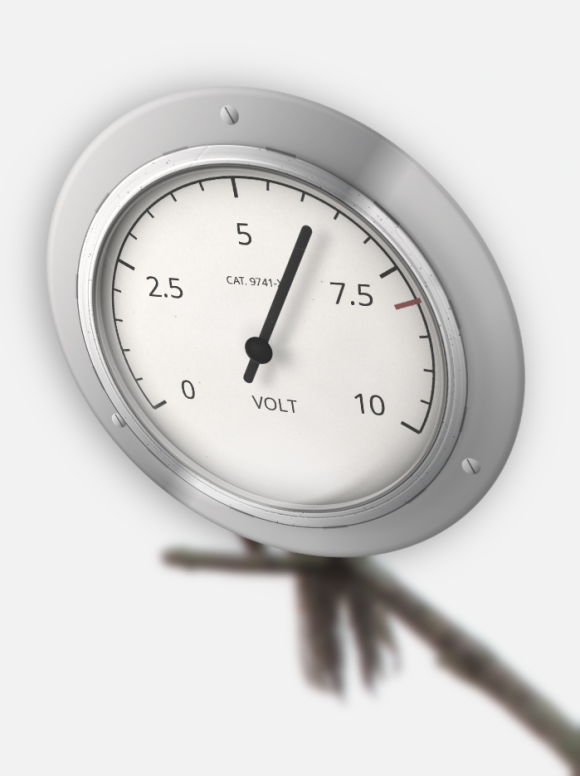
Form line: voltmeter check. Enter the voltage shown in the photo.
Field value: 6.25 V
